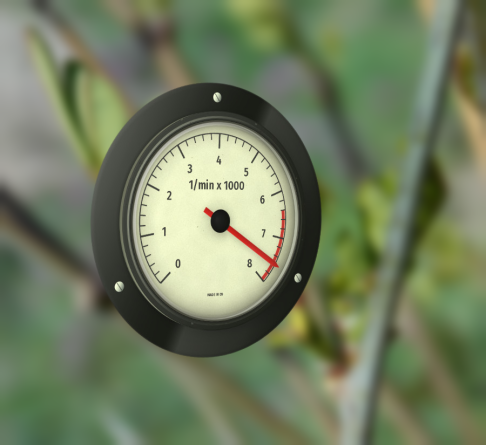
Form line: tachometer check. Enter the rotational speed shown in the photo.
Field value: 7600 rpm
